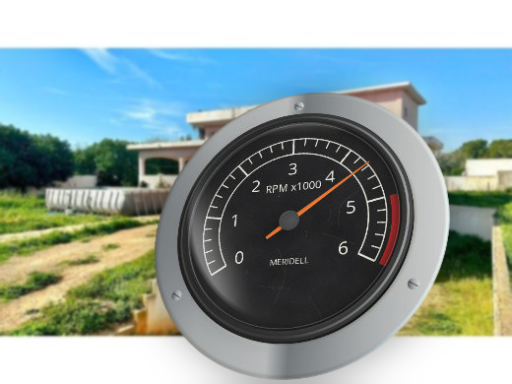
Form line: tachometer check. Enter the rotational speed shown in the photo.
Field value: 4400 rpm
